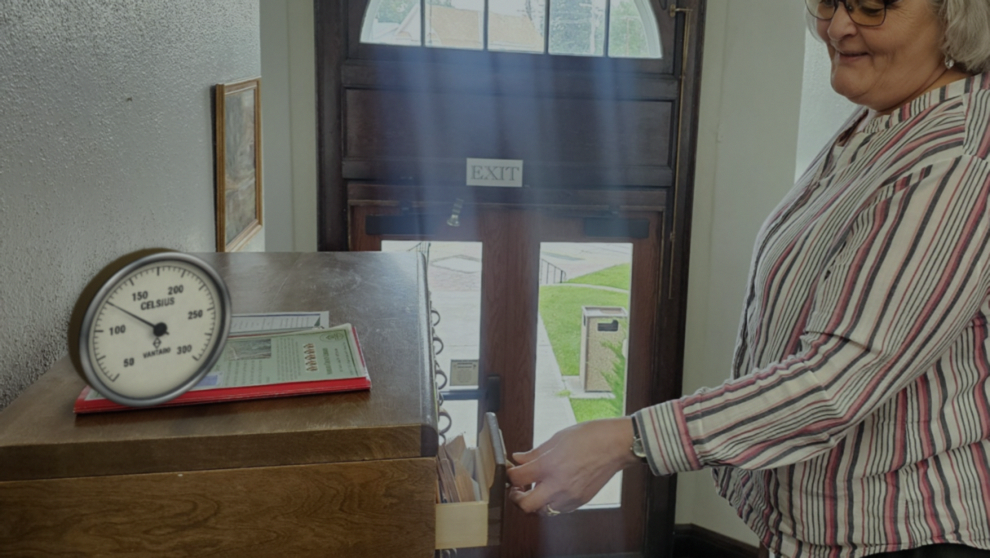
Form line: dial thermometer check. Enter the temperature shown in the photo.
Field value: 125 °C
